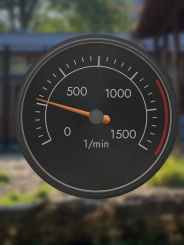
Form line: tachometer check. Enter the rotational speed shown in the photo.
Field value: 275 rpm
